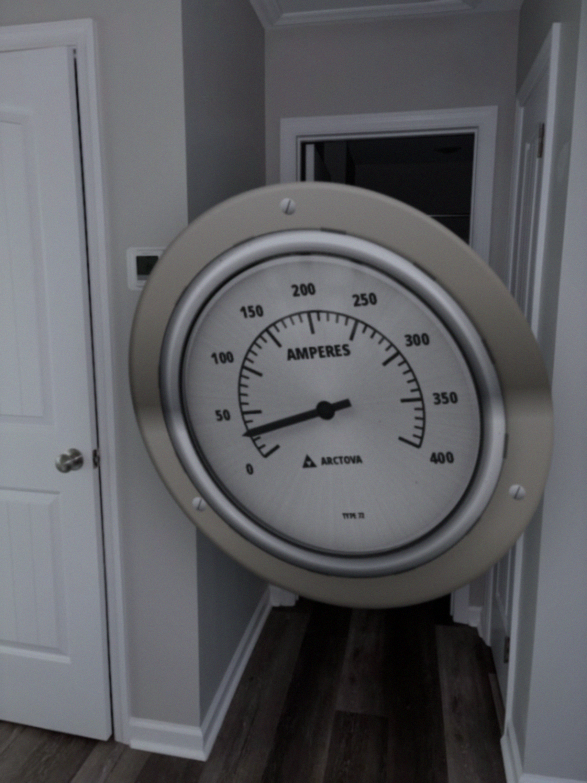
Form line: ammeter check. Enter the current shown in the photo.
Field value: 30 A
